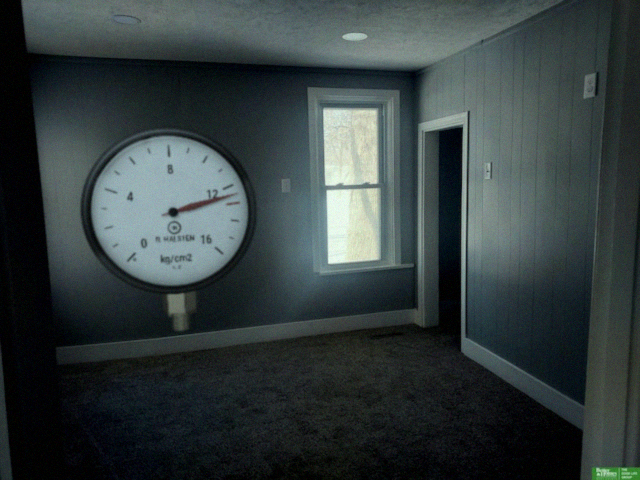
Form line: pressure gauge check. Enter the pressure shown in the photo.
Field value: 12.5 kg/cm²
